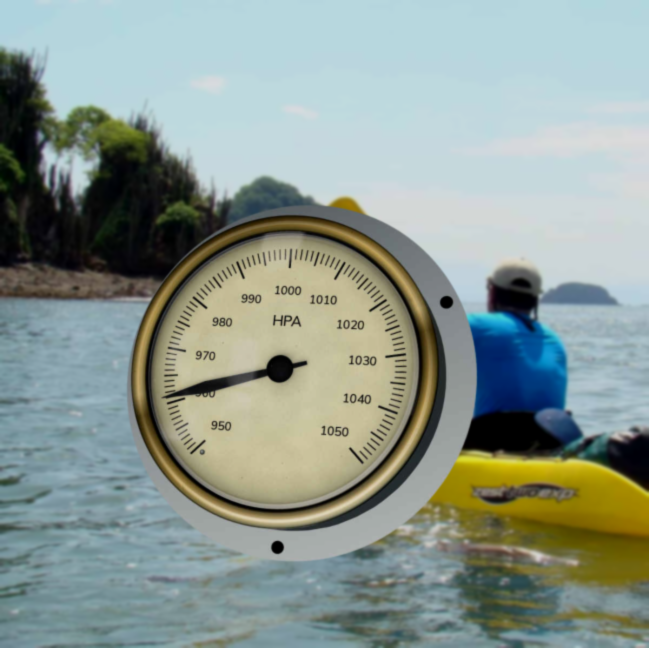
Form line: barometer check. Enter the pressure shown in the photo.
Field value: 961 hPa
